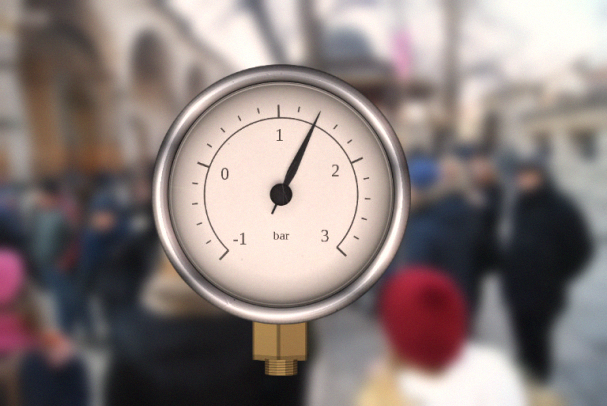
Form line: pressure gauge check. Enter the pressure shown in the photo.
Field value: 1.4 bar
